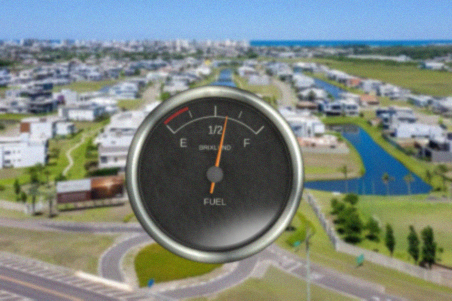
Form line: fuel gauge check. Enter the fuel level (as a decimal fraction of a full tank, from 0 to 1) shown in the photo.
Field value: 0.625
